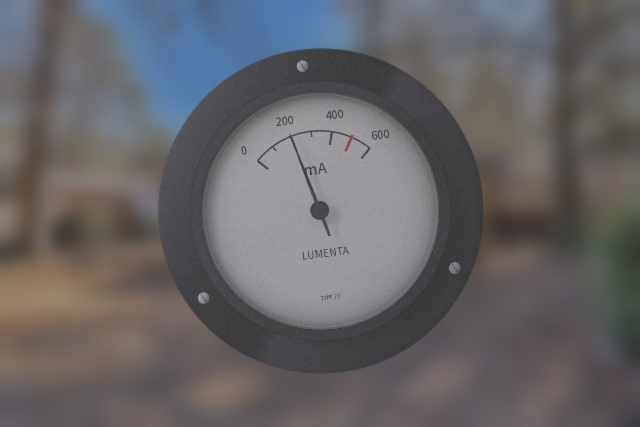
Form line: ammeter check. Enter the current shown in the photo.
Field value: 200 mA
